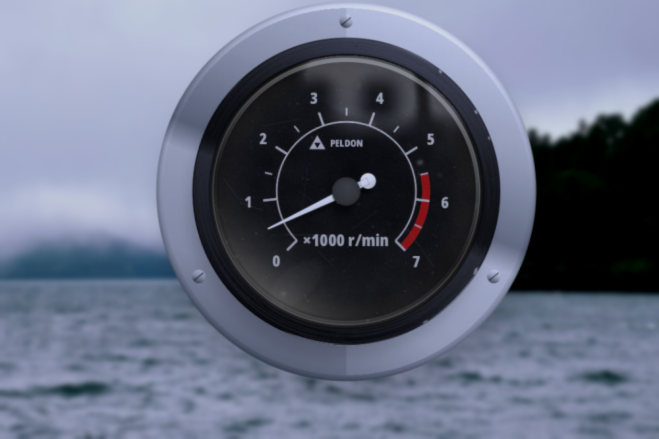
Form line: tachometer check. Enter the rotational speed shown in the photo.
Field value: 500 rpm
